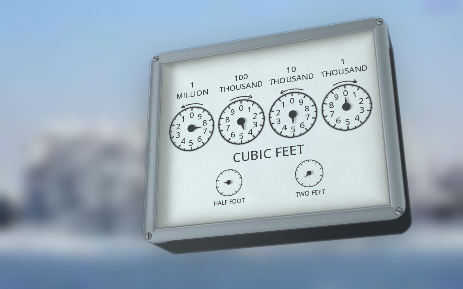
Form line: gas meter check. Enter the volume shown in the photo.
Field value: 745000 ft³
